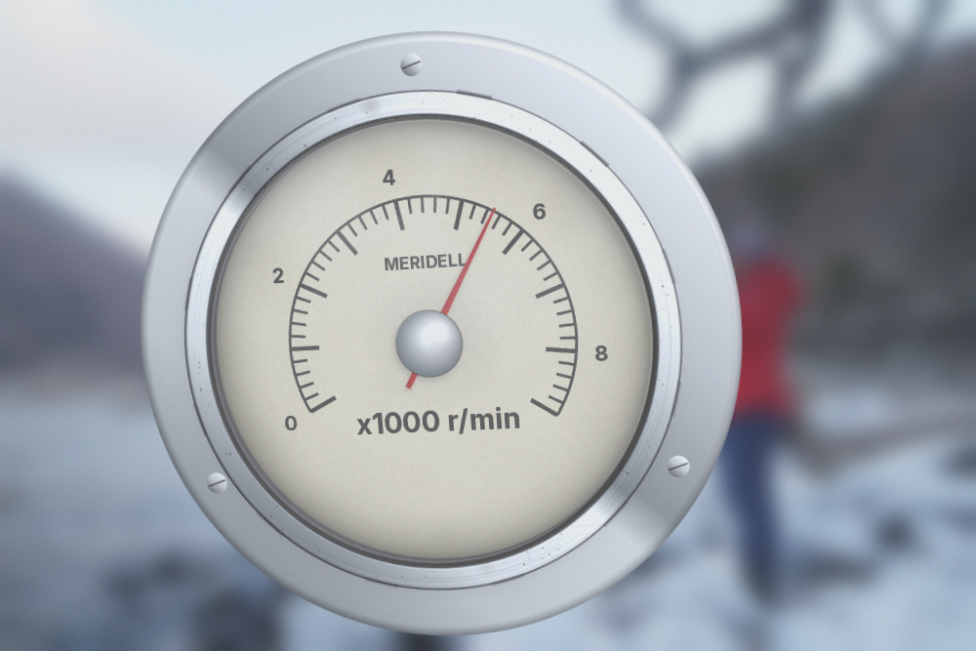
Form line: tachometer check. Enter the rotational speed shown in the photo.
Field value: 5500 rpm
